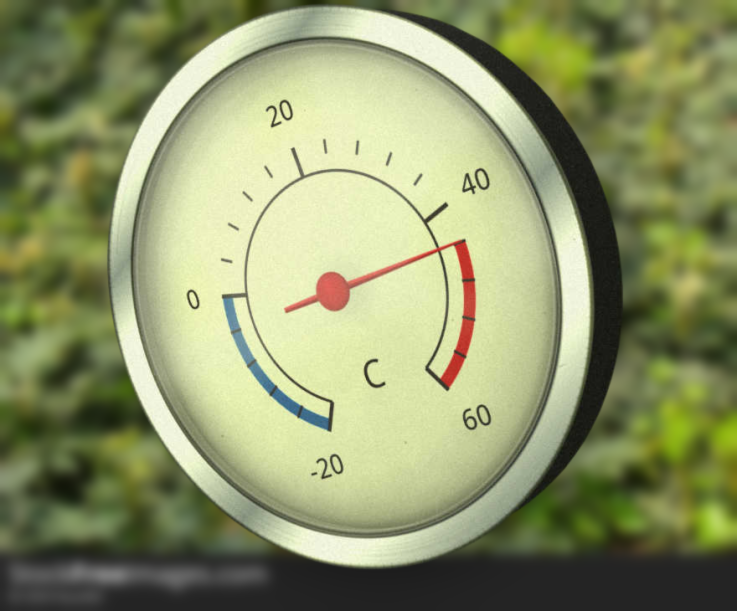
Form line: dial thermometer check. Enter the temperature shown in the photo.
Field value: 44 °C
